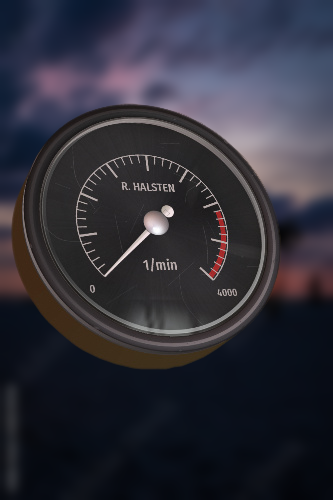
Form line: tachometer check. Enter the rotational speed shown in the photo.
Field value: 0 rpm
